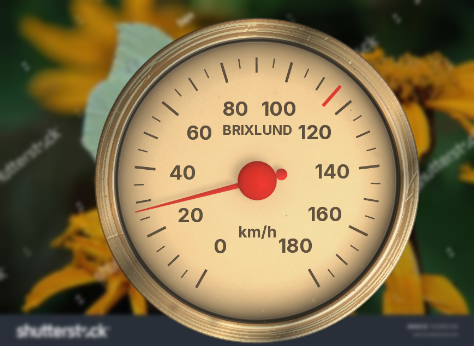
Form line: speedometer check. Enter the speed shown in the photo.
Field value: 27.5 km/h
